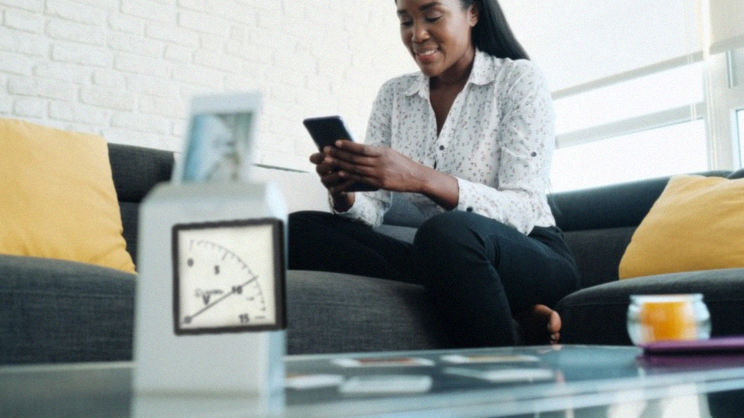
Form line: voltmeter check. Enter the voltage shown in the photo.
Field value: 10 V
